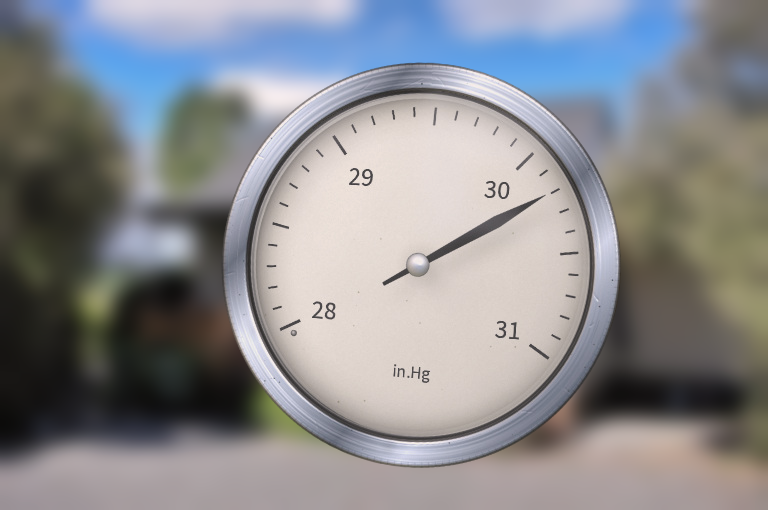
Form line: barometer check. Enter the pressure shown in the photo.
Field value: 30.2 inHg
